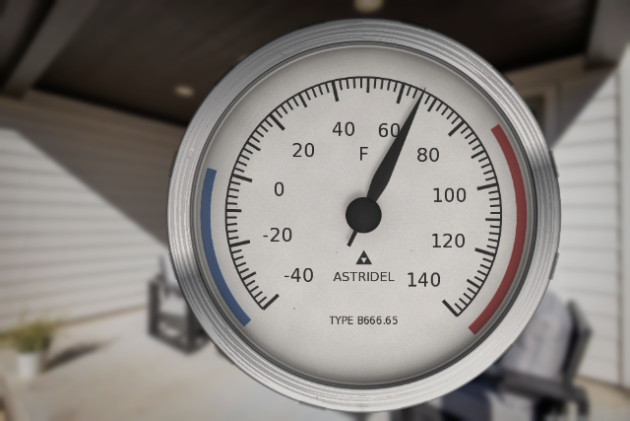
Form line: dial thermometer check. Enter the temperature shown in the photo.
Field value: 66 °F
